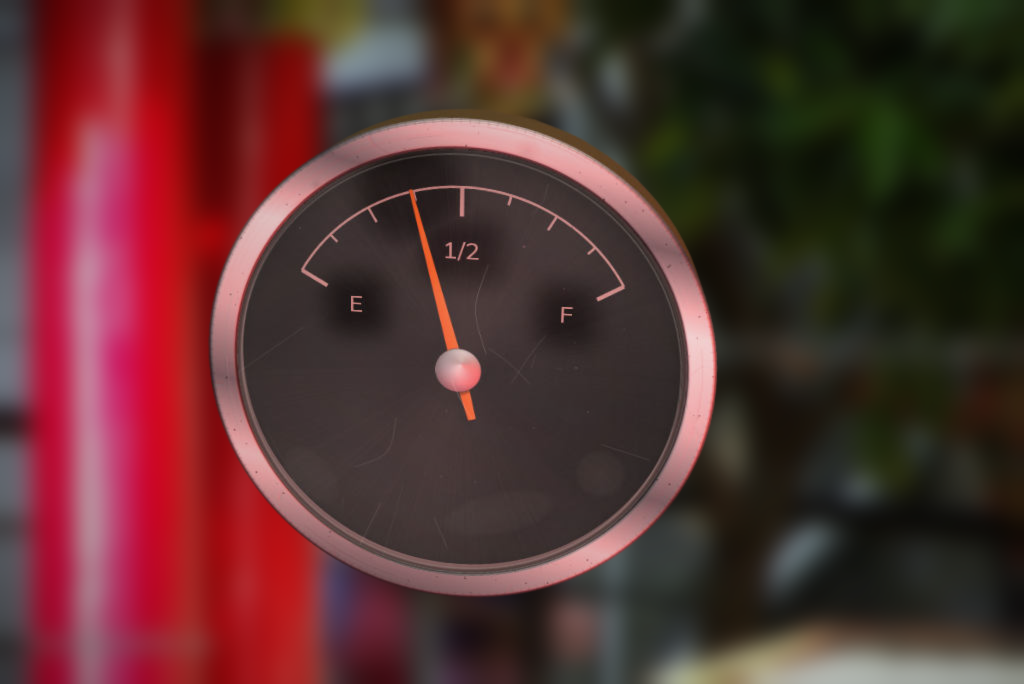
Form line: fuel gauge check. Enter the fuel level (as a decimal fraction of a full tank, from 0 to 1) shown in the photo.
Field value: 0.375
